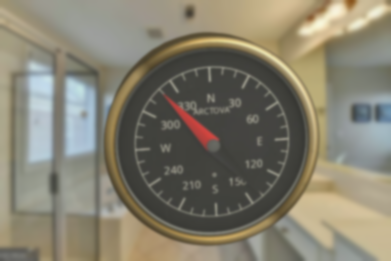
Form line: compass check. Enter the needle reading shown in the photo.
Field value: 320 °
